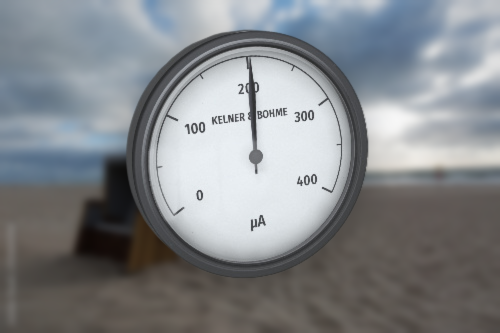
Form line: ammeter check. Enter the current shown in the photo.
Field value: 200 µA
